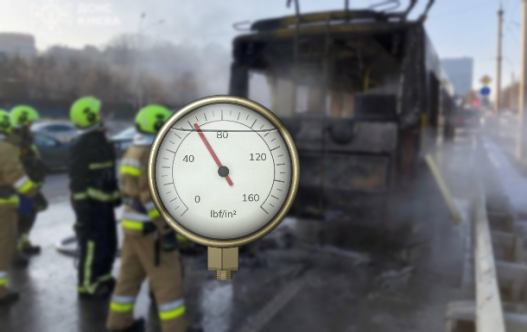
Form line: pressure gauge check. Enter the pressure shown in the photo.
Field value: 62.5 psi
